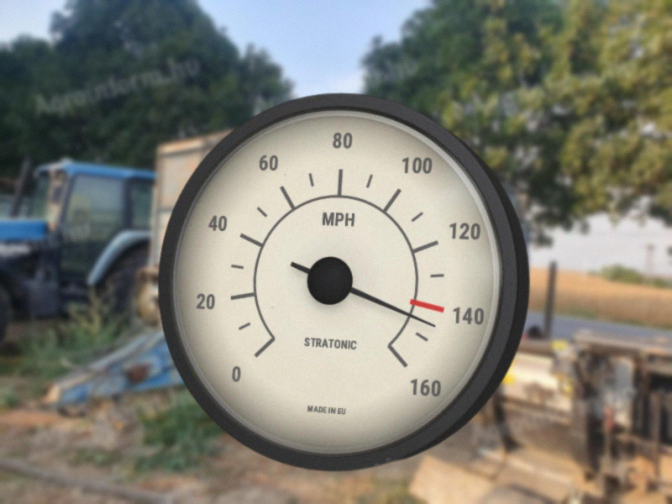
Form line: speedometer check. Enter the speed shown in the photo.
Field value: 145 mph
